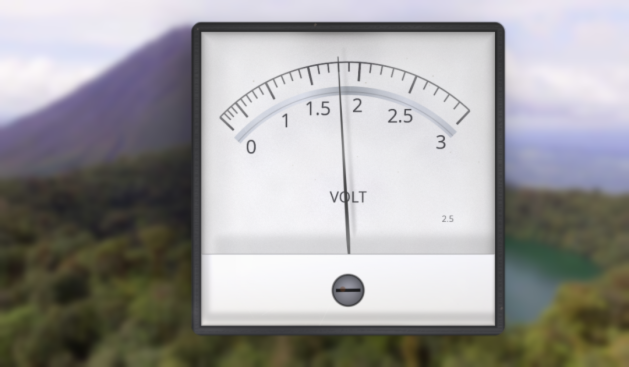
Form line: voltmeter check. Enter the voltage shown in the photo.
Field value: 1.8 V
